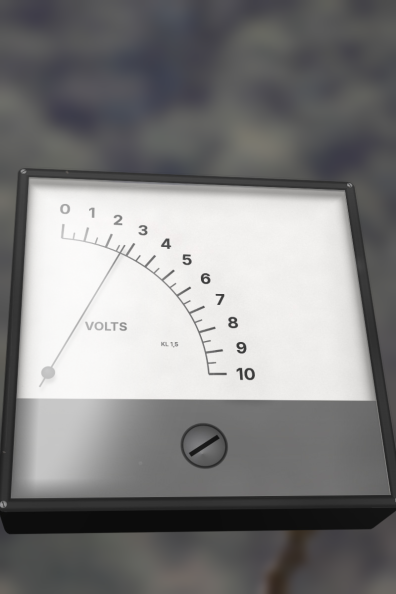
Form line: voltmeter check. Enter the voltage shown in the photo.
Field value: 2.75 V
